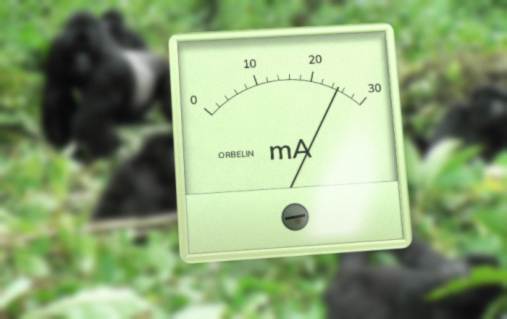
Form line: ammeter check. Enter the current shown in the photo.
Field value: 25 mA
